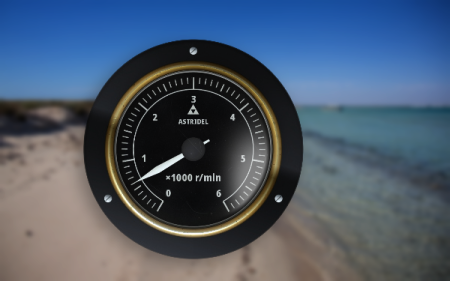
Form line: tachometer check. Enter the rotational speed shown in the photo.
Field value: 600 rpm
